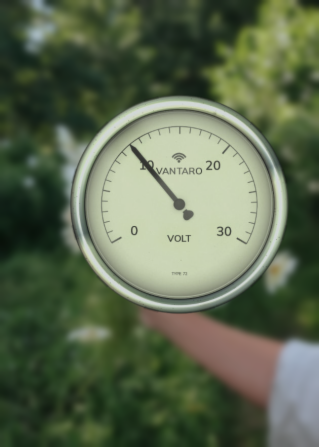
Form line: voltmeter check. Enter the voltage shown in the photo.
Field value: 10 V
